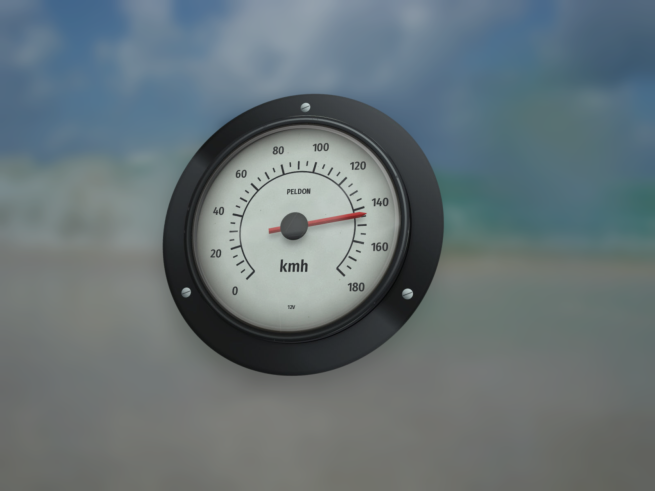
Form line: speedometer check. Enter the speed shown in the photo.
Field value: 145 km/h
